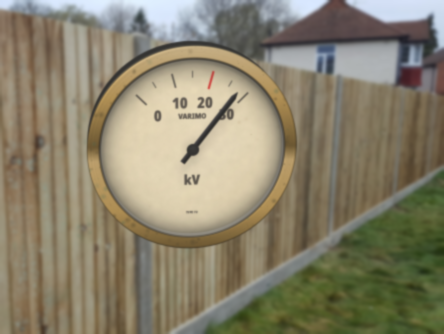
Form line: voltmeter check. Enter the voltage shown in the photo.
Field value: 27.5 kV
